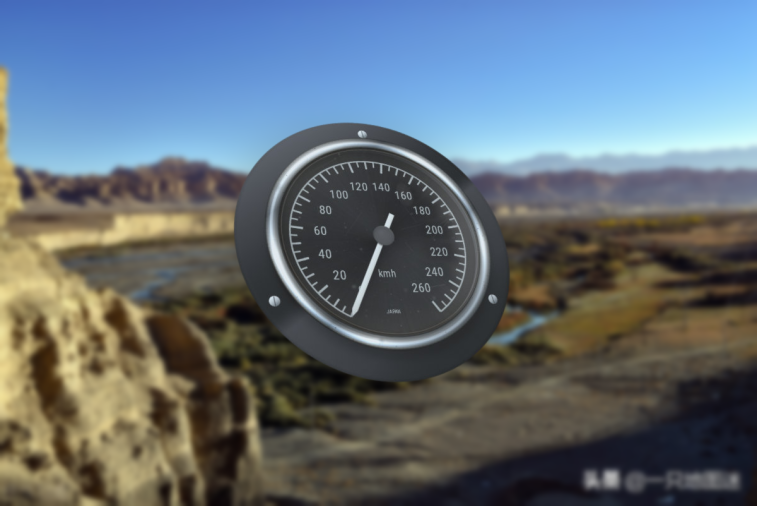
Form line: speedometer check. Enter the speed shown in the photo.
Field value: 0 km/h
